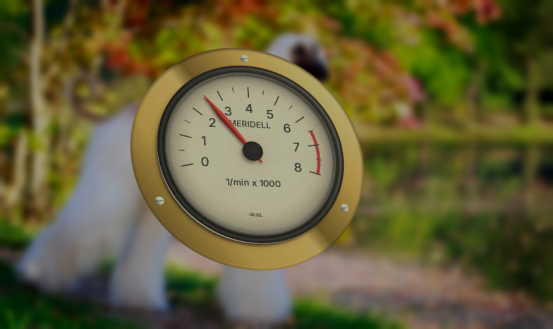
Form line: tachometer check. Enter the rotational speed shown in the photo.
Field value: 2500 rpm
